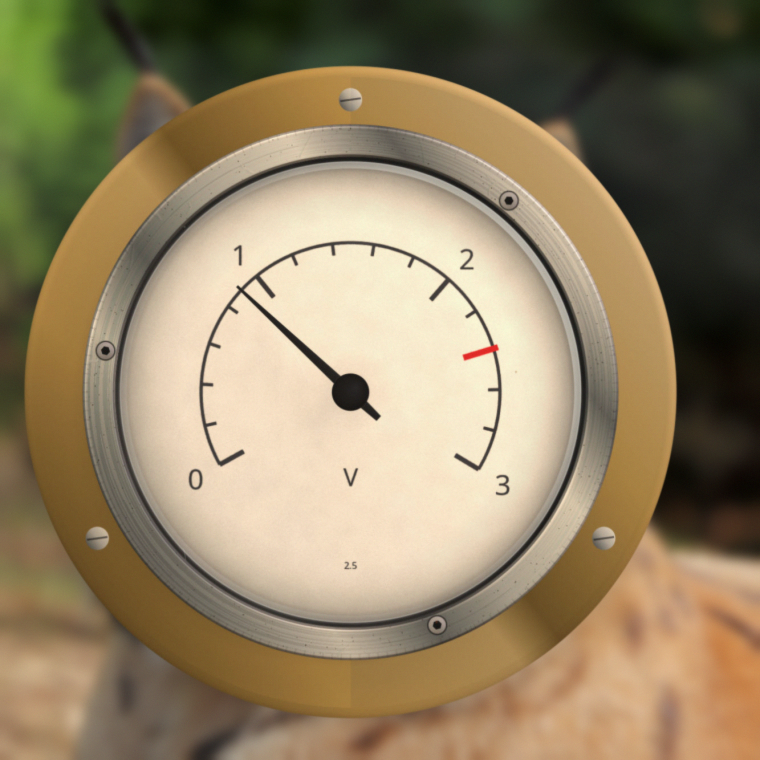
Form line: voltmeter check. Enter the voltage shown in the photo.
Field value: 0.9 V
